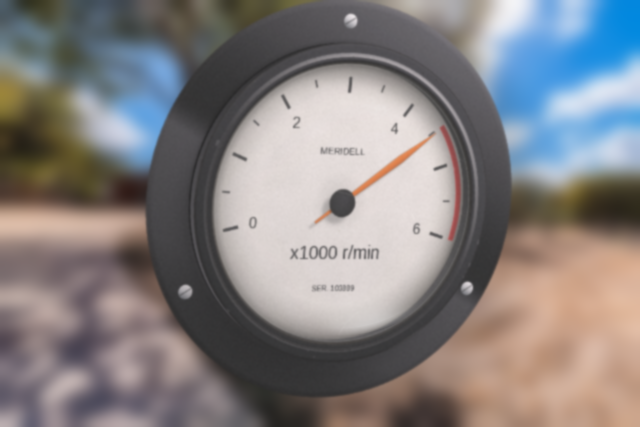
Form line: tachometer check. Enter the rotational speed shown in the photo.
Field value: 4500 rpm
